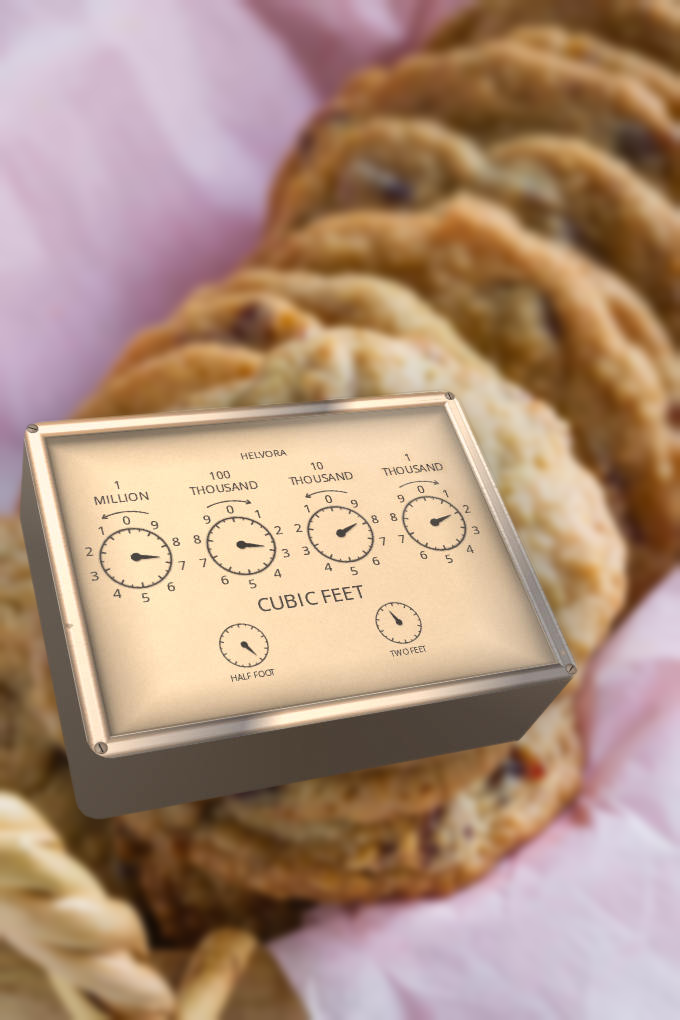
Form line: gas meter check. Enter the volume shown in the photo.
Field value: 728200 ft³
